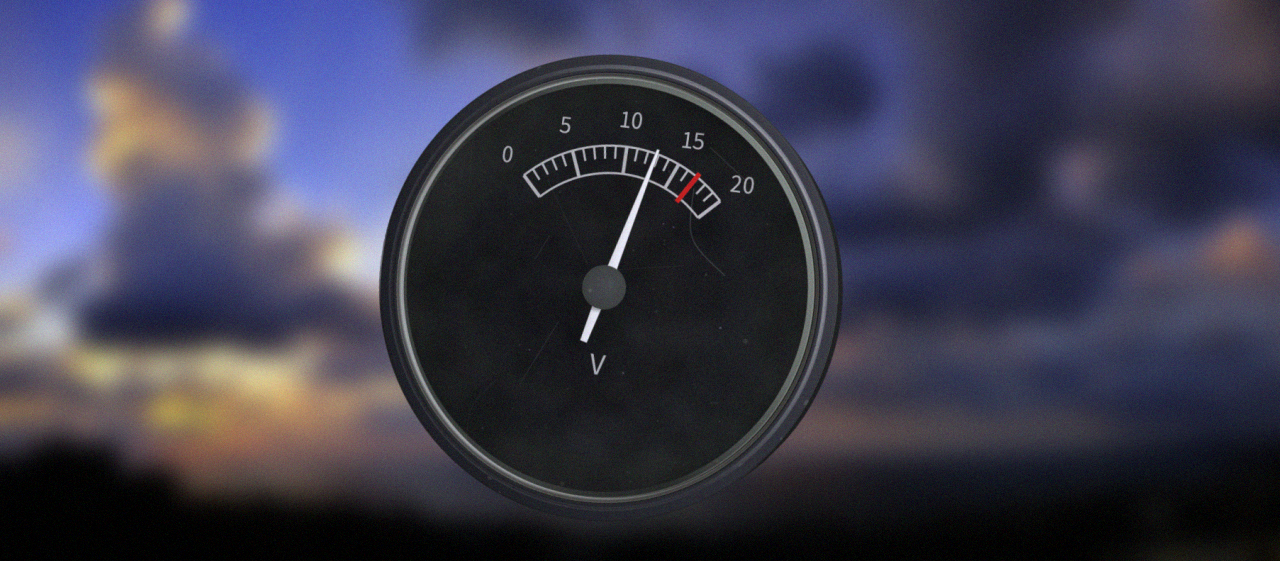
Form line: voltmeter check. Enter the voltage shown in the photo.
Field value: 13 V
